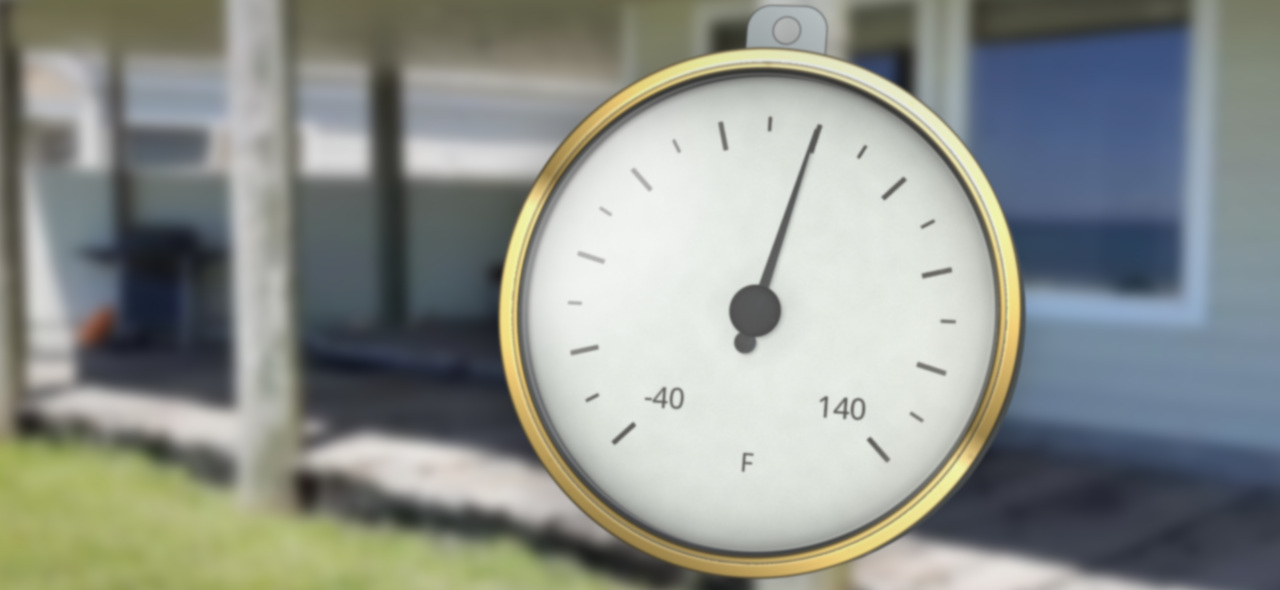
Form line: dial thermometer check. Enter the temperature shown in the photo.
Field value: 60 °F
